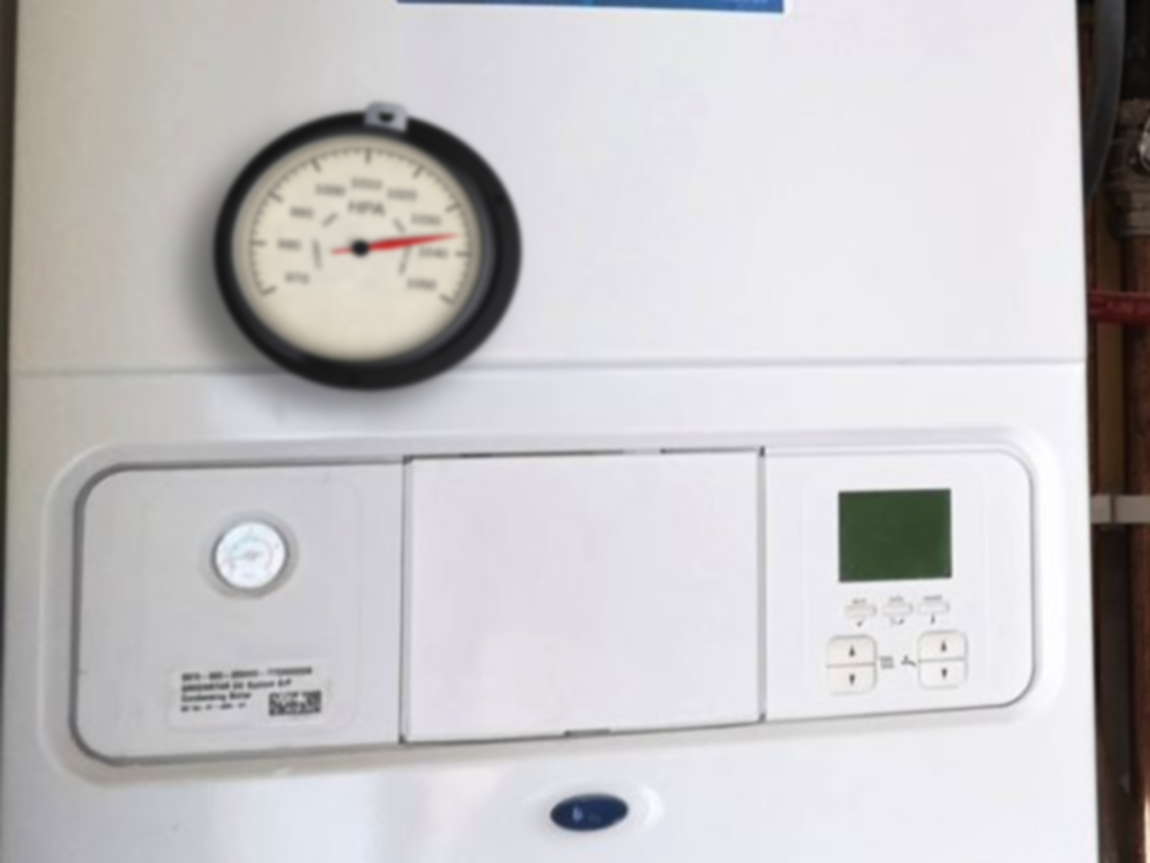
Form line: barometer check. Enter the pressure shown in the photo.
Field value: 1036 hPa
